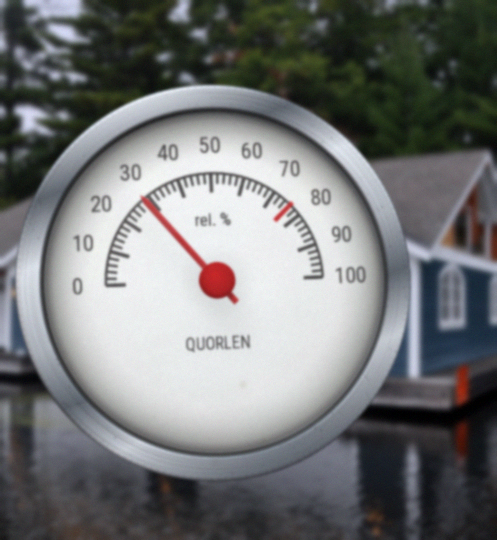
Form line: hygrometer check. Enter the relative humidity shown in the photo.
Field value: 28 %
